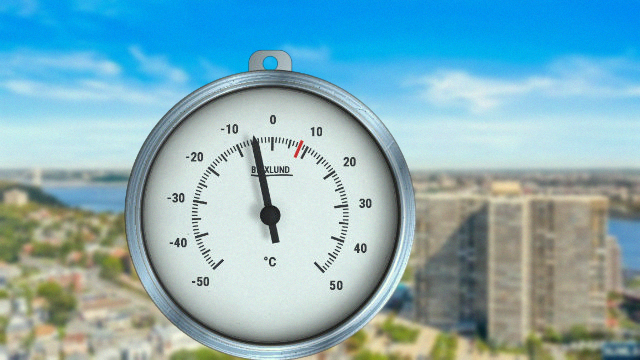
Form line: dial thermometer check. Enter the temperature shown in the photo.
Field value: -5 °C
